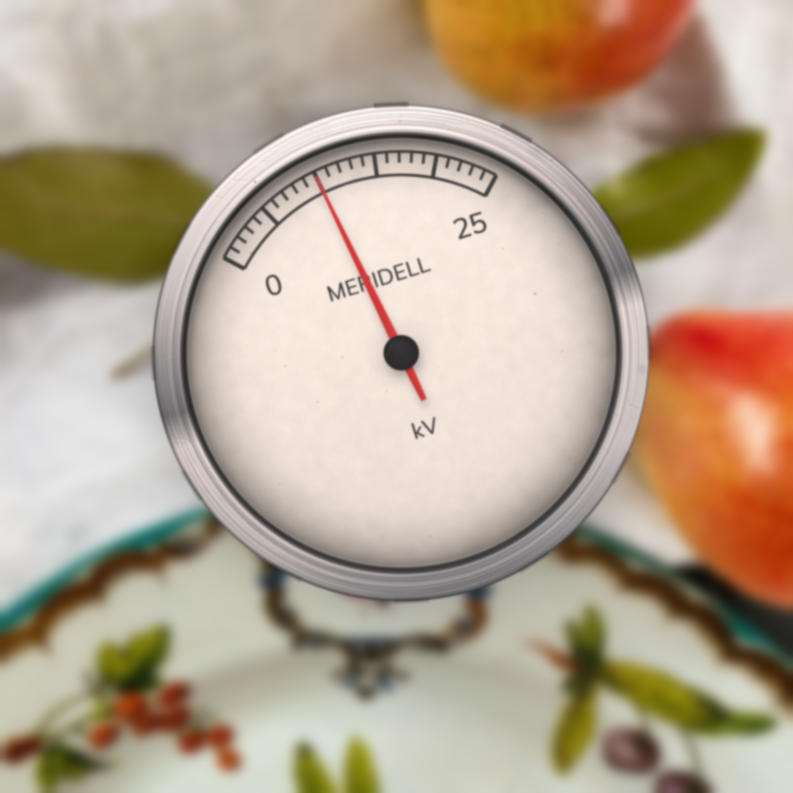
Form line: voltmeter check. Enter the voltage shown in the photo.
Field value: 10 kV
